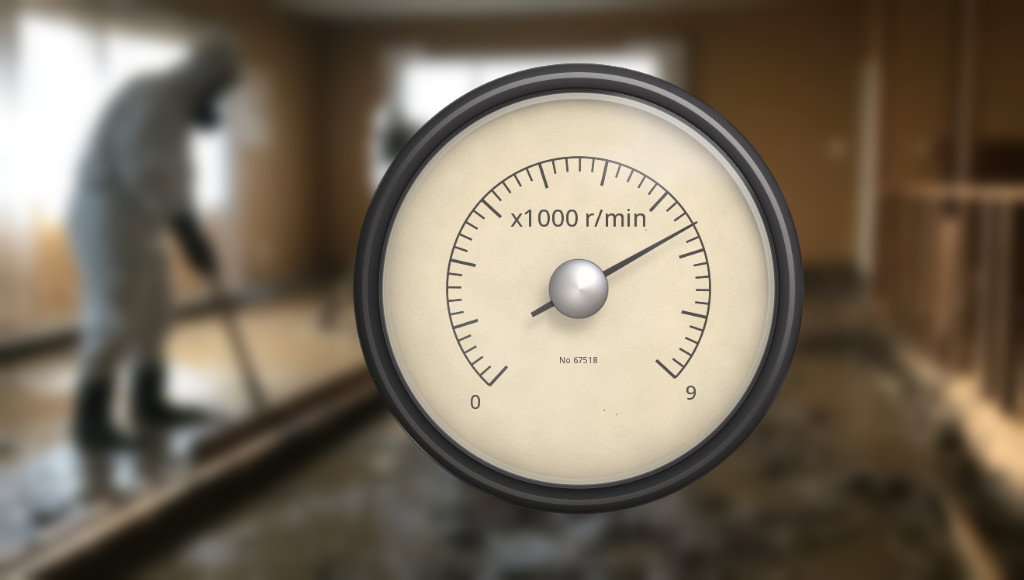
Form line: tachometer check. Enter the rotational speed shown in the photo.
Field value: 6600 rpm
